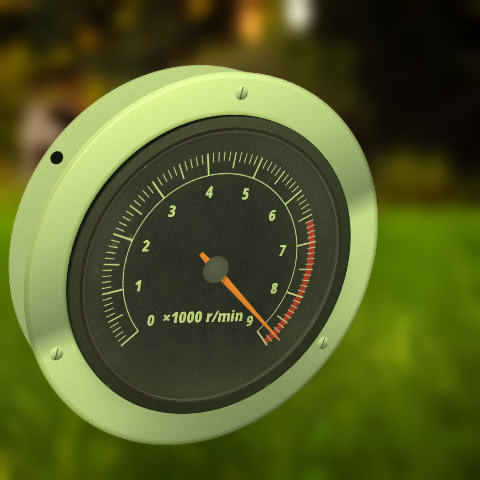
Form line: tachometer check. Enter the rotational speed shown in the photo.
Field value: 8800 rpm
